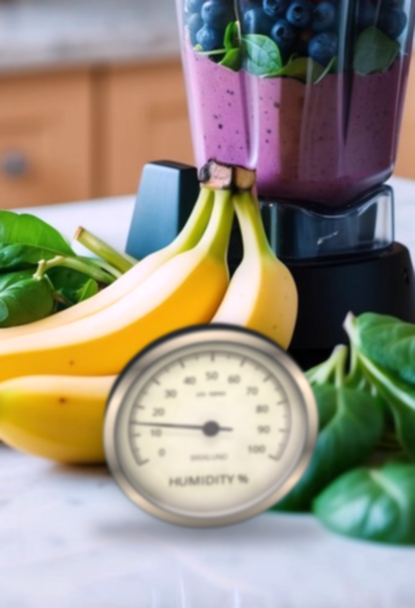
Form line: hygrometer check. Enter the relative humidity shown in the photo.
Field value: 15 %
